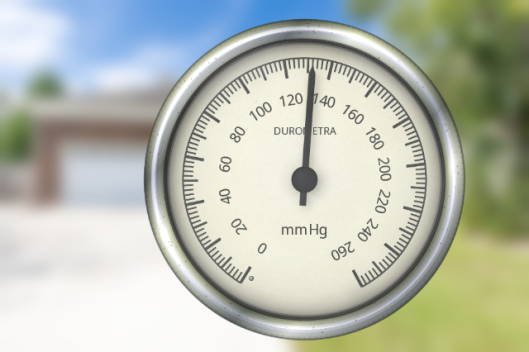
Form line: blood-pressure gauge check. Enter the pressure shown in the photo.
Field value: 132 mmHg
